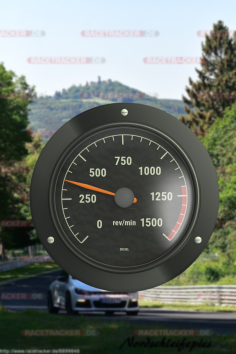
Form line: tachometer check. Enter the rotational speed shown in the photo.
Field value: 350 rpm
